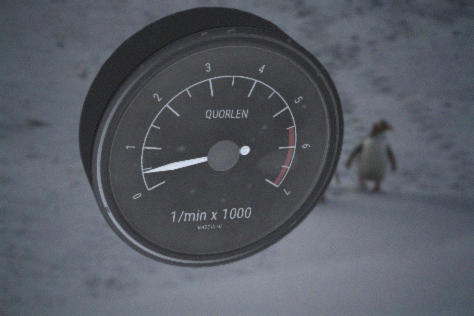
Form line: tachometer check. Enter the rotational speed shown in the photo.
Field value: 500 rpm
